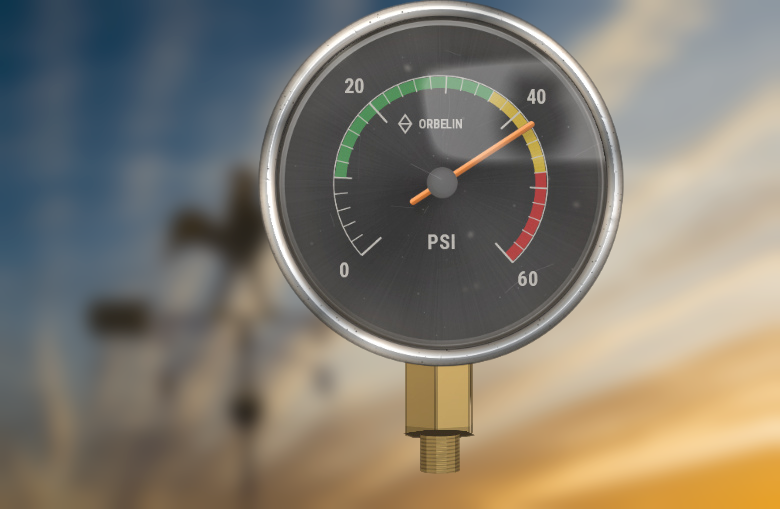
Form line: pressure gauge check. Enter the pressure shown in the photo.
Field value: 42 psi
